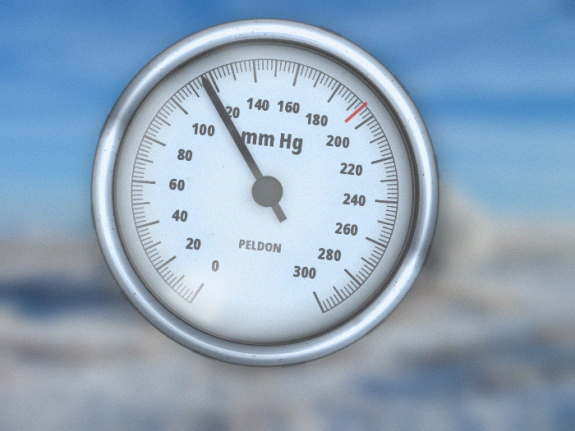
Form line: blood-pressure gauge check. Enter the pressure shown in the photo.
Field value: 116 mmHg
